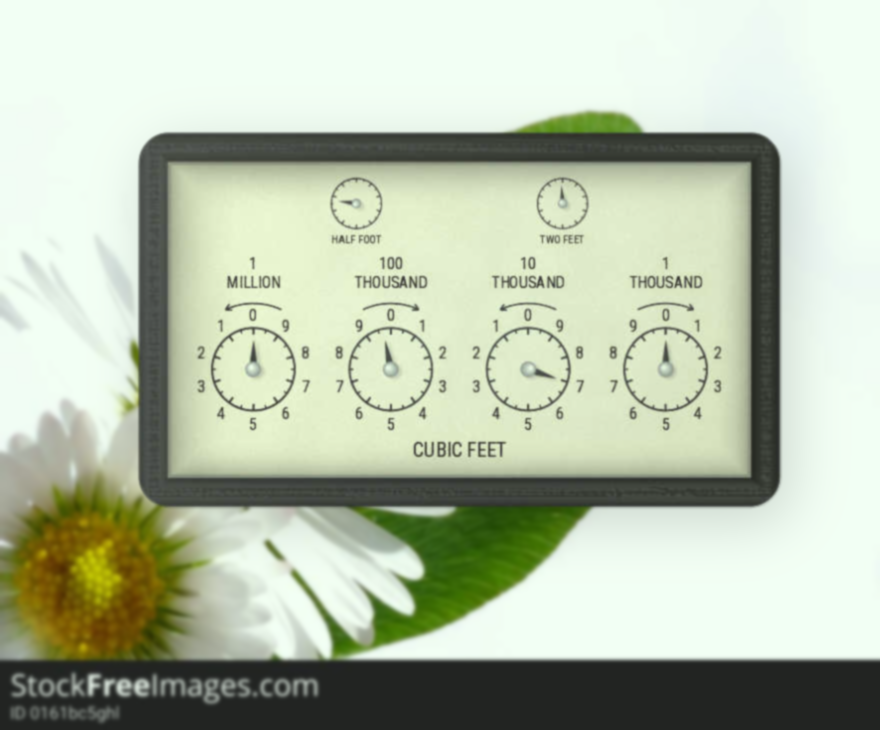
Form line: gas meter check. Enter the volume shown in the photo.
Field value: 997000 ft³
